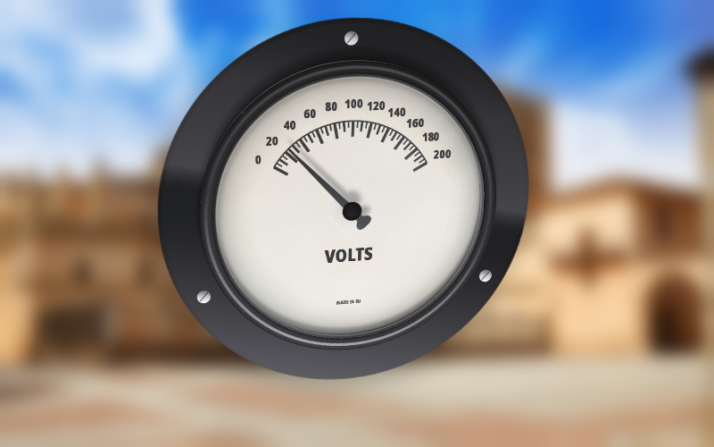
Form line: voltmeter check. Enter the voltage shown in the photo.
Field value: 25 V
